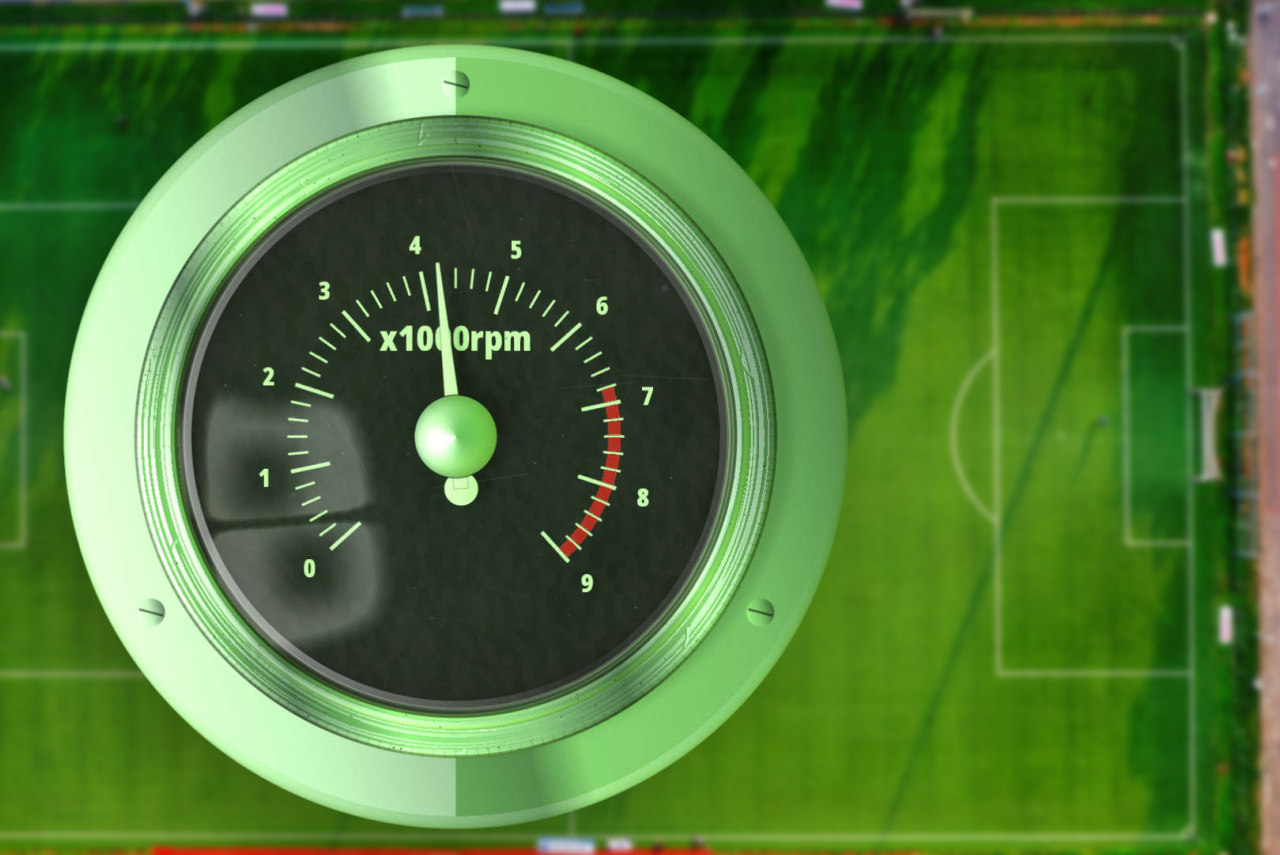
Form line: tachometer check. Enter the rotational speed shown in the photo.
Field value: 4200 rpm
